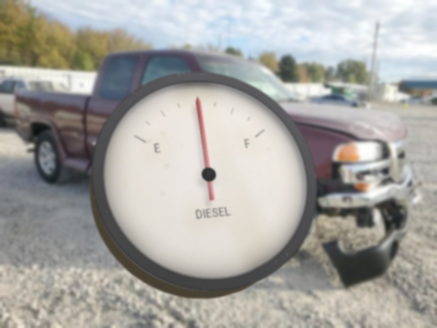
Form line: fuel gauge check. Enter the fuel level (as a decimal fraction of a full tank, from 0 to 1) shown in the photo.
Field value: 0.5
